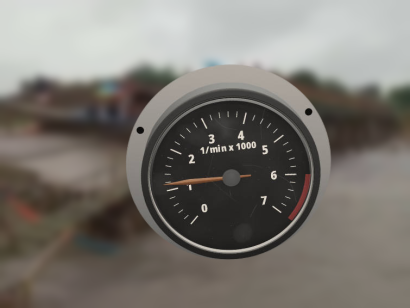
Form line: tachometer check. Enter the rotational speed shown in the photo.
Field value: 1200 rpm
